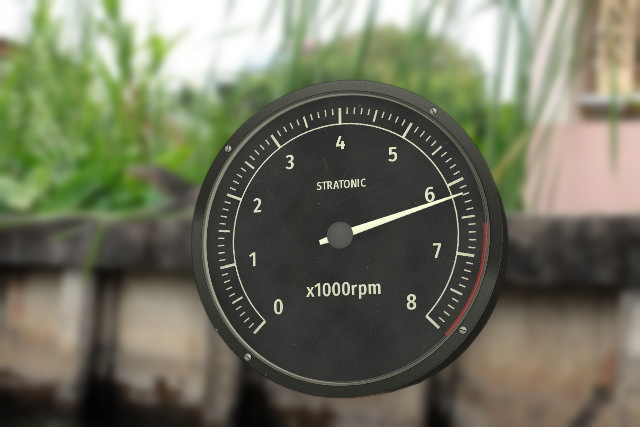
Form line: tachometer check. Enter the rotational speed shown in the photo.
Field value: 6200 rpm
